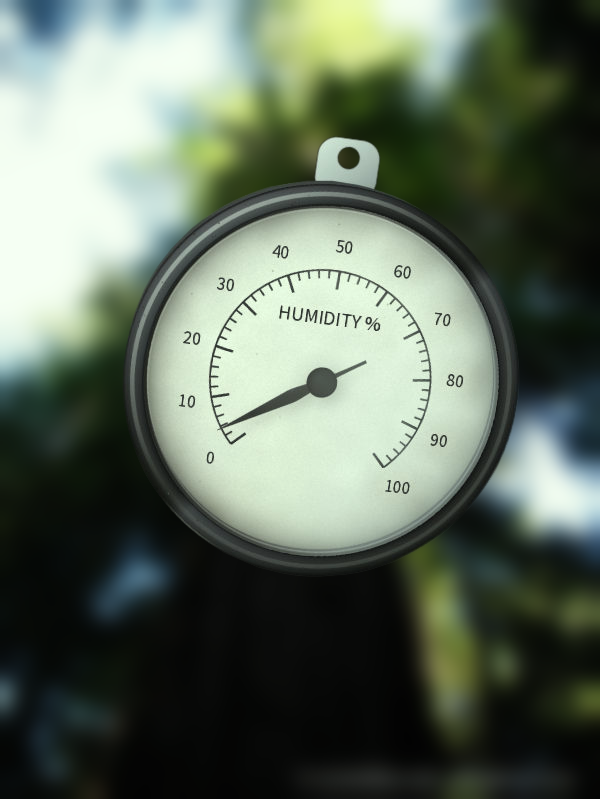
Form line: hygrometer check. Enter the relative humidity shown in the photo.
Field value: 4 %
